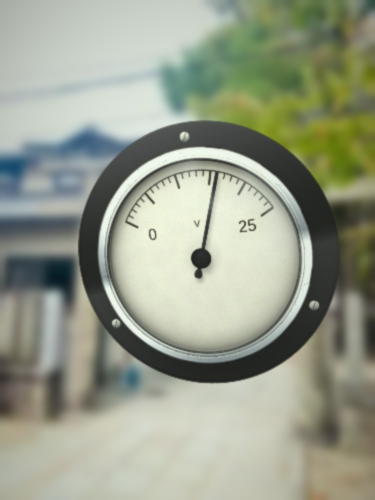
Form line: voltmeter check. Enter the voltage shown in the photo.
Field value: 16 V
